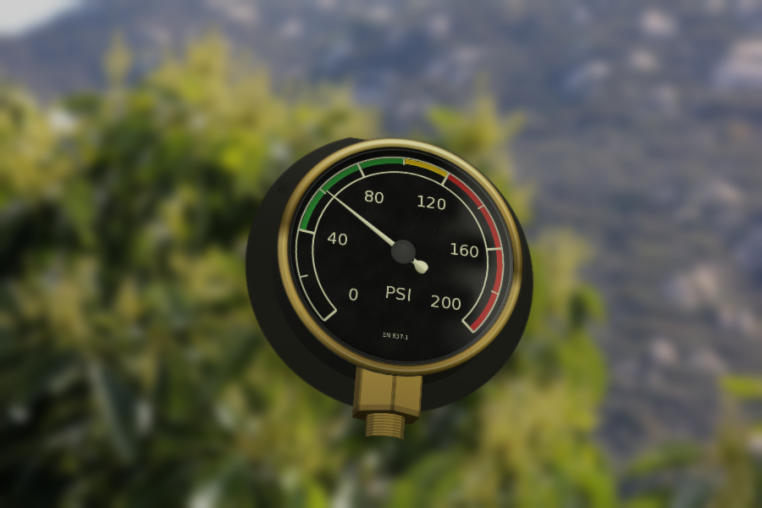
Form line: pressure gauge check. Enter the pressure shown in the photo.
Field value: 60 psi
